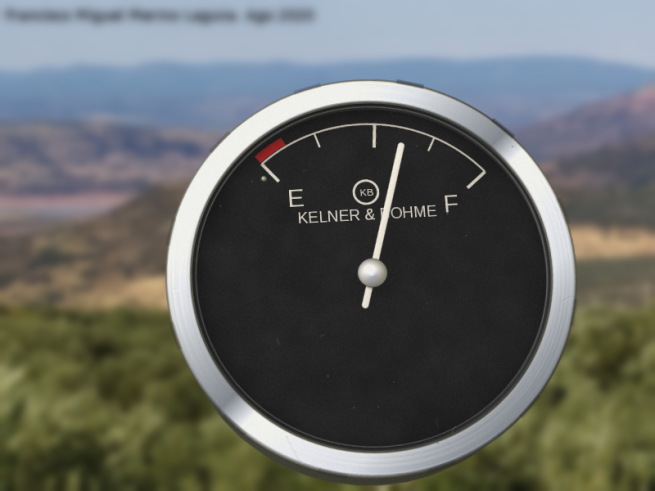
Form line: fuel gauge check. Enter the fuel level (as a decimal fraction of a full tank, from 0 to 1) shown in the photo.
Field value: 0.625
